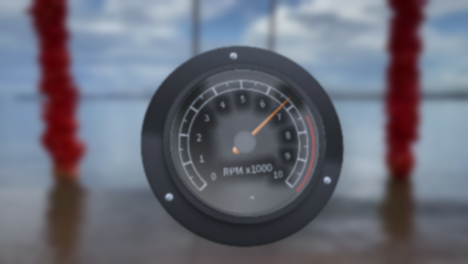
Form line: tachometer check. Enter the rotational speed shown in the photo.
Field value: 6750 rpm
